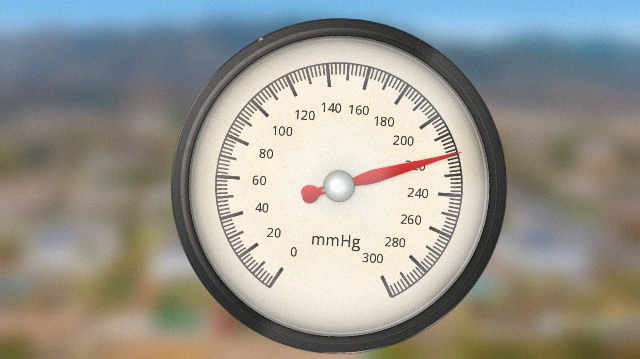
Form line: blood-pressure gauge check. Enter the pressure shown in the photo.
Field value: 220 mmHg
